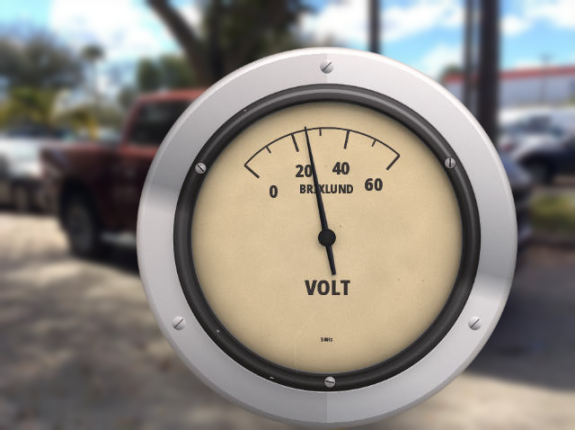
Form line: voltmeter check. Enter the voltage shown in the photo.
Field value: 25 V
